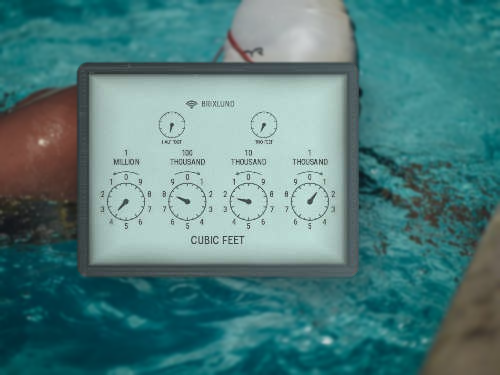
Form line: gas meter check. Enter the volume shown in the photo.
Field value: 382100 ft³
